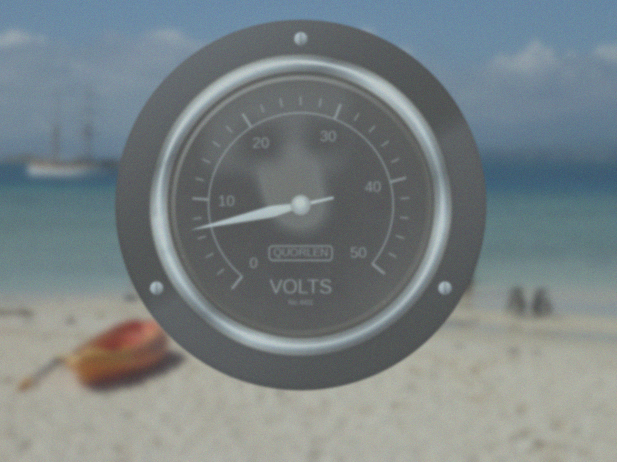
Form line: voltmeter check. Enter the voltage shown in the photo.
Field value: 7 V
